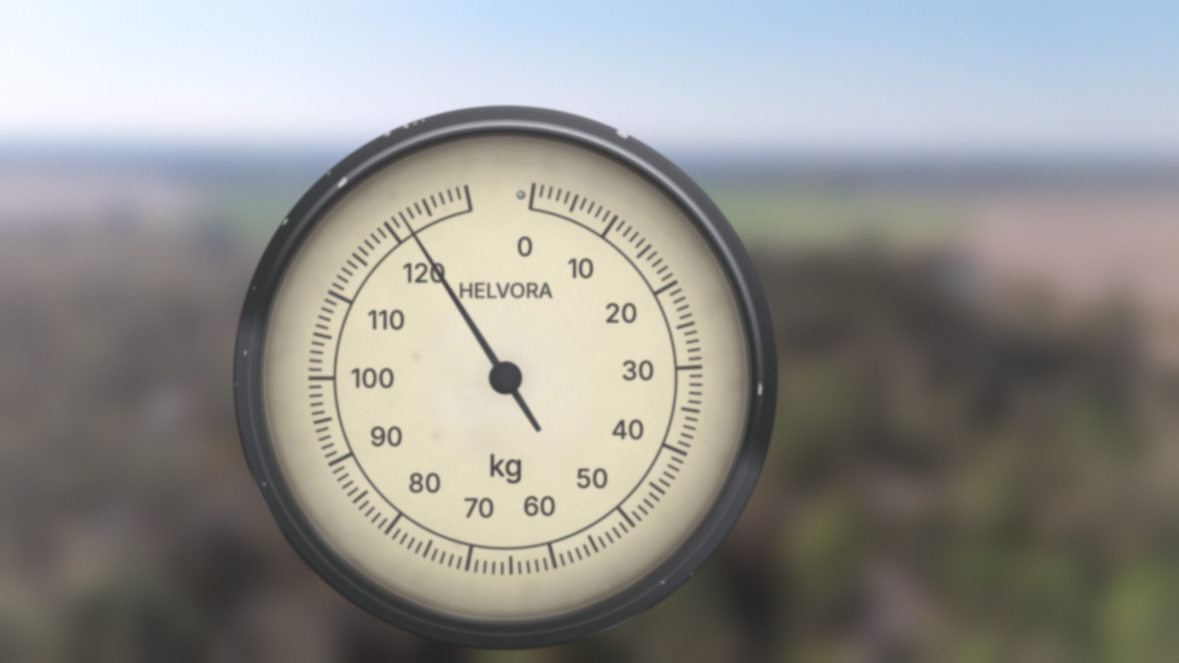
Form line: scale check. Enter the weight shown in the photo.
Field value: 122 kg
